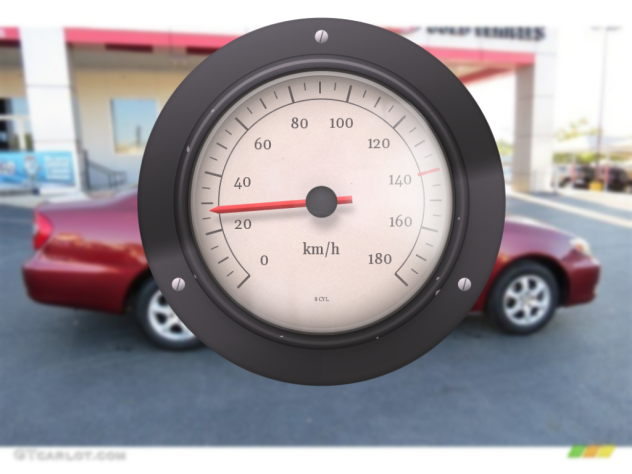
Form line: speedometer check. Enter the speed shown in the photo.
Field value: 27.5 km/h
